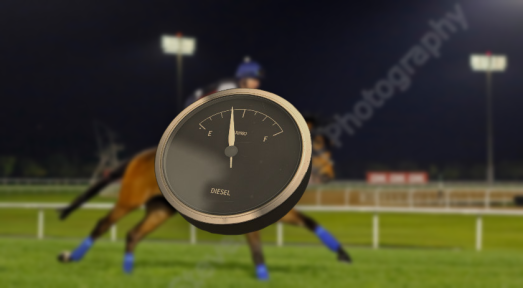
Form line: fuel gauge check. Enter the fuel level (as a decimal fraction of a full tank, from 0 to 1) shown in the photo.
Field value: 0.375
